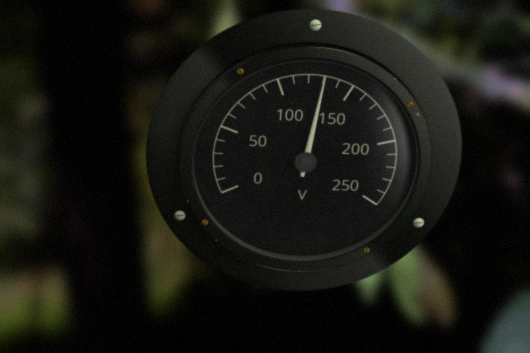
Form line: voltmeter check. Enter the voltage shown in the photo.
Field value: 130 V
